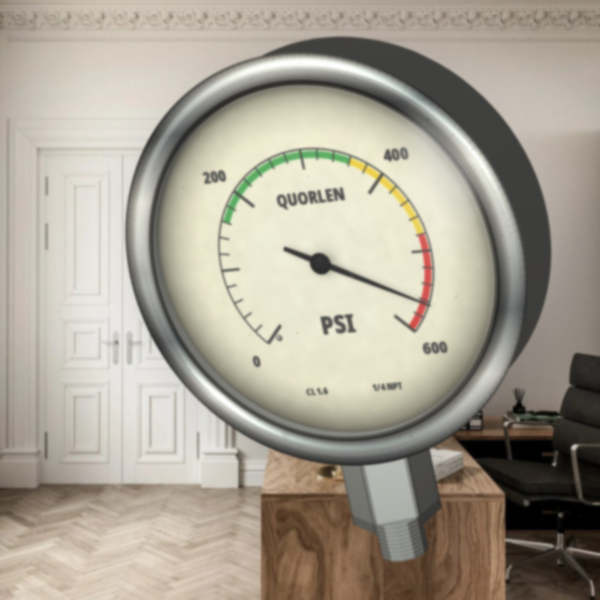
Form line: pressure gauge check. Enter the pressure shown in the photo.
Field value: 560 psi
